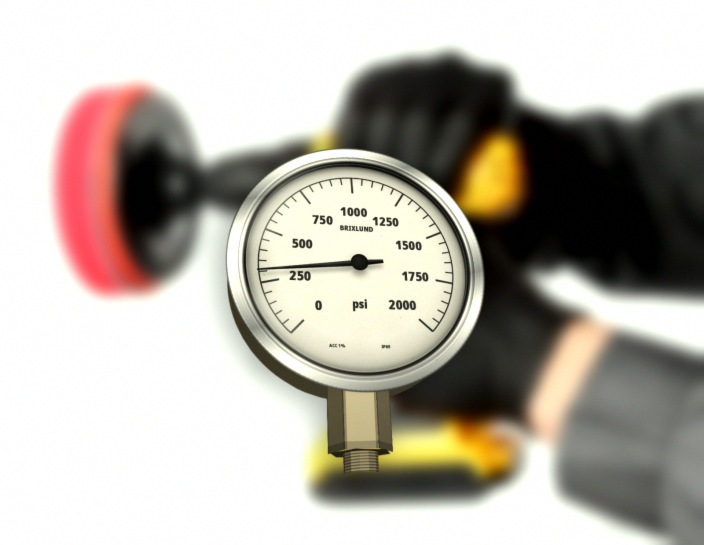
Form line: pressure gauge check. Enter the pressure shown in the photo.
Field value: 300 psi
